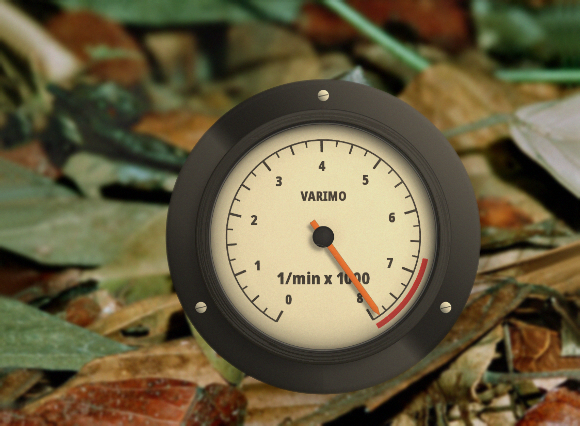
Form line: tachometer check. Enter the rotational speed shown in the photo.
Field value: 7875 rpm
